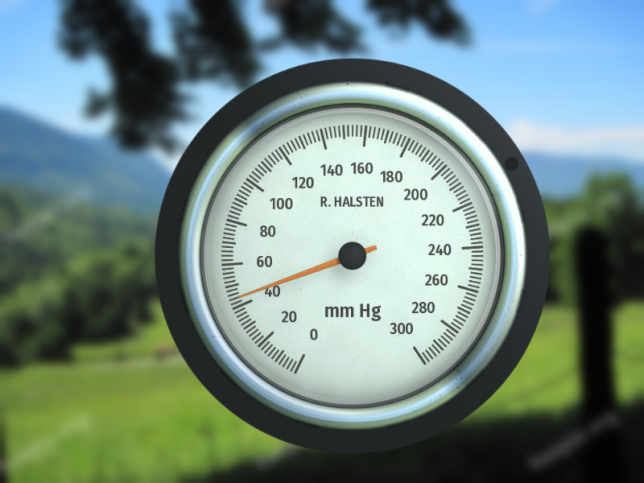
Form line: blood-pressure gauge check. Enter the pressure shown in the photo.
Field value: 44 mmHg
